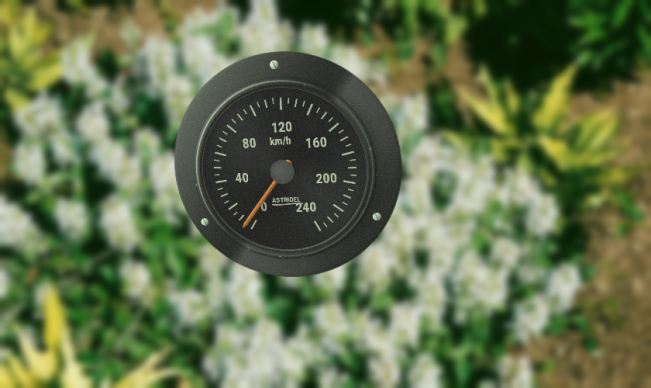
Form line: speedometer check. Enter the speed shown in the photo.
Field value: 5 km/h
